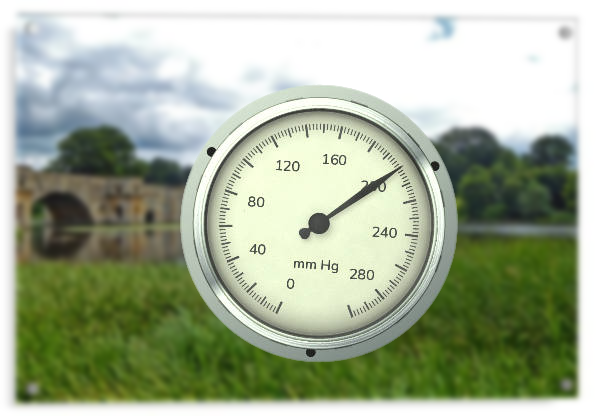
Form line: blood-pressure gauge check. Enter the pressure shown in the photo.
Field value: 200 mmHg
